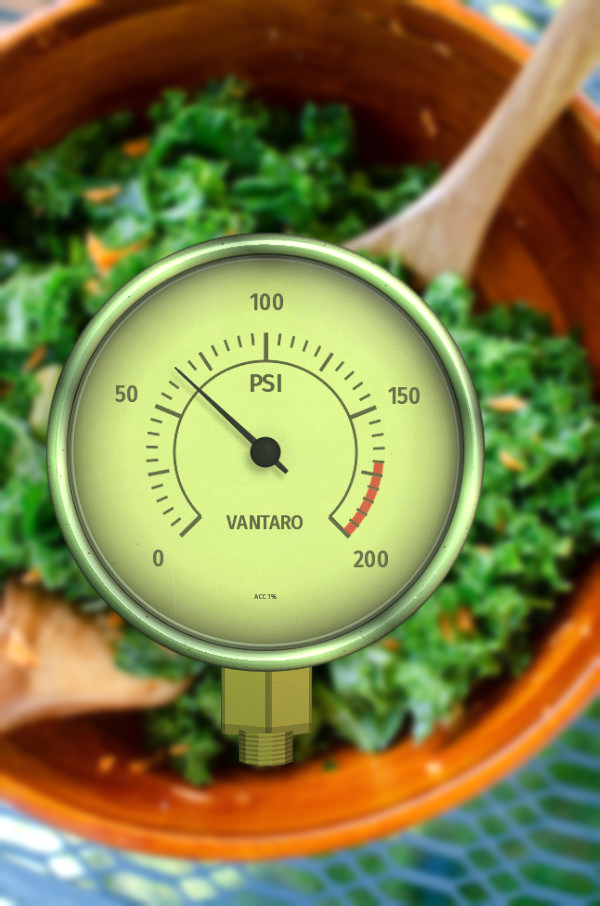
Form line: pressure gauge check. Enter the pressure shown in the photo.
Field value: 65 psi
